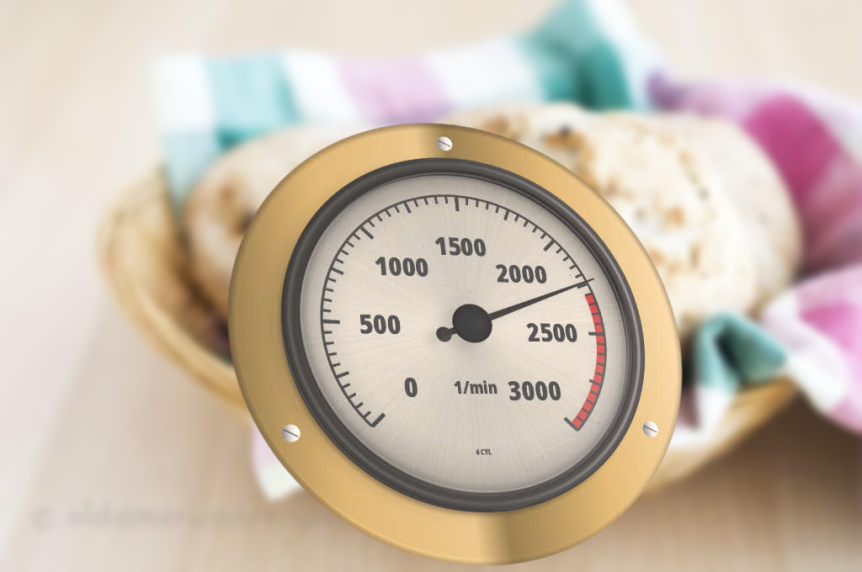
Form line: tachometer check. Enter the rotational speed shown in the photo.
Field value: 2250 rpm
